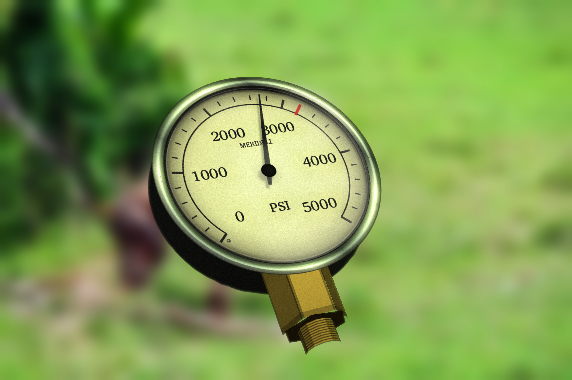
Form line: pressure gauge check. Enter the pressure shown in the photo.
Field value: 2700 psi
